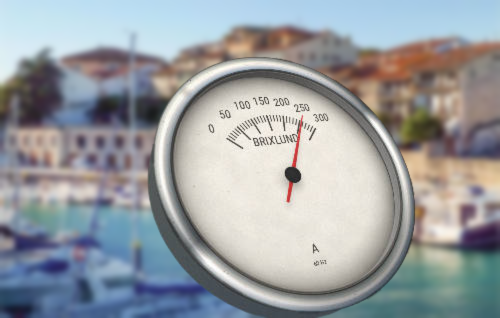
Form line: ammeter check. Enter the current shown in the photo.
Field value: 250 A
